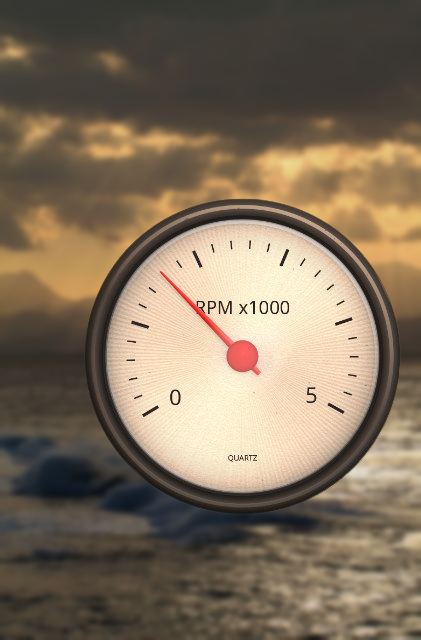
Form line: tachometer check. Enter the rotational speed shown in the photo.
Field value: 1600 rpm
